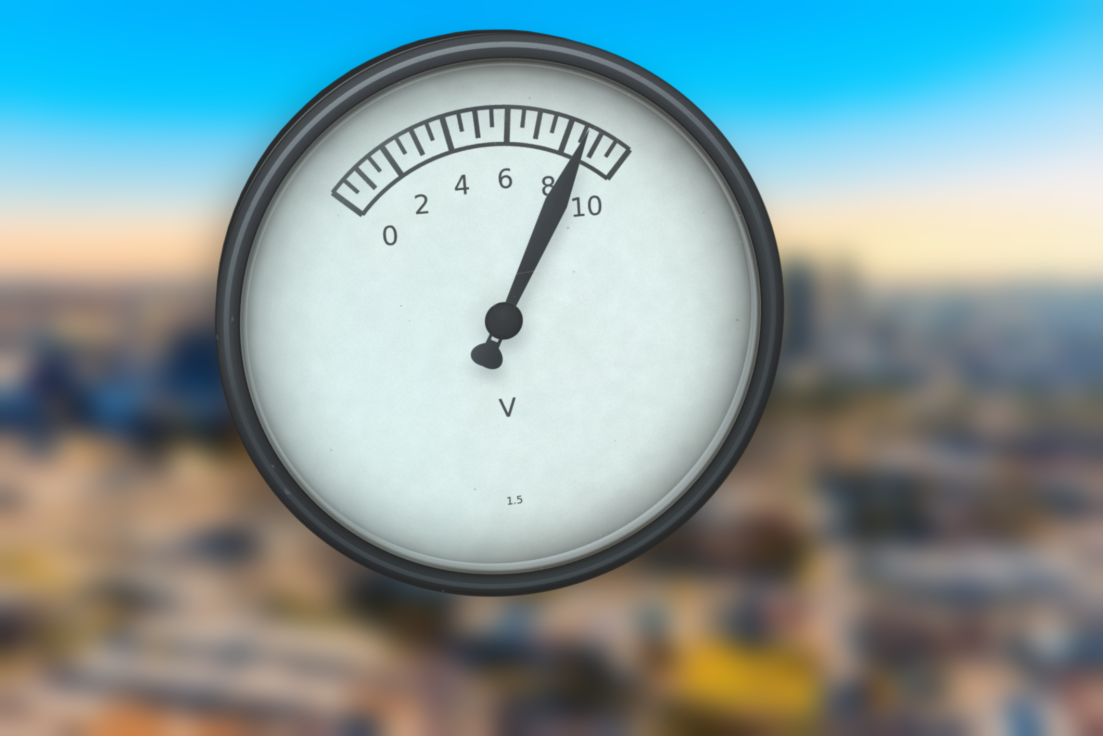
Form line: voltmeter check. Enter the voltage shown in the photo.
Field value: 8.5 V
